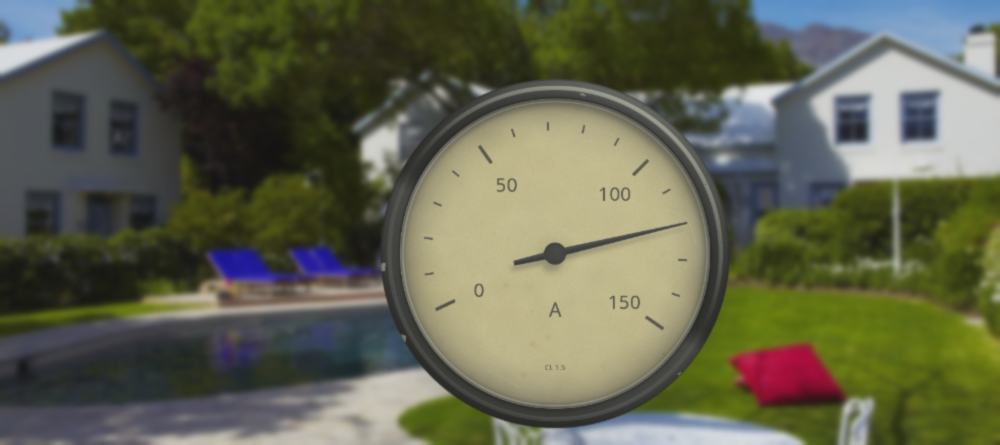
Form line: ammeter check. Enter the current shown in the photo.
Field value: 120 A
